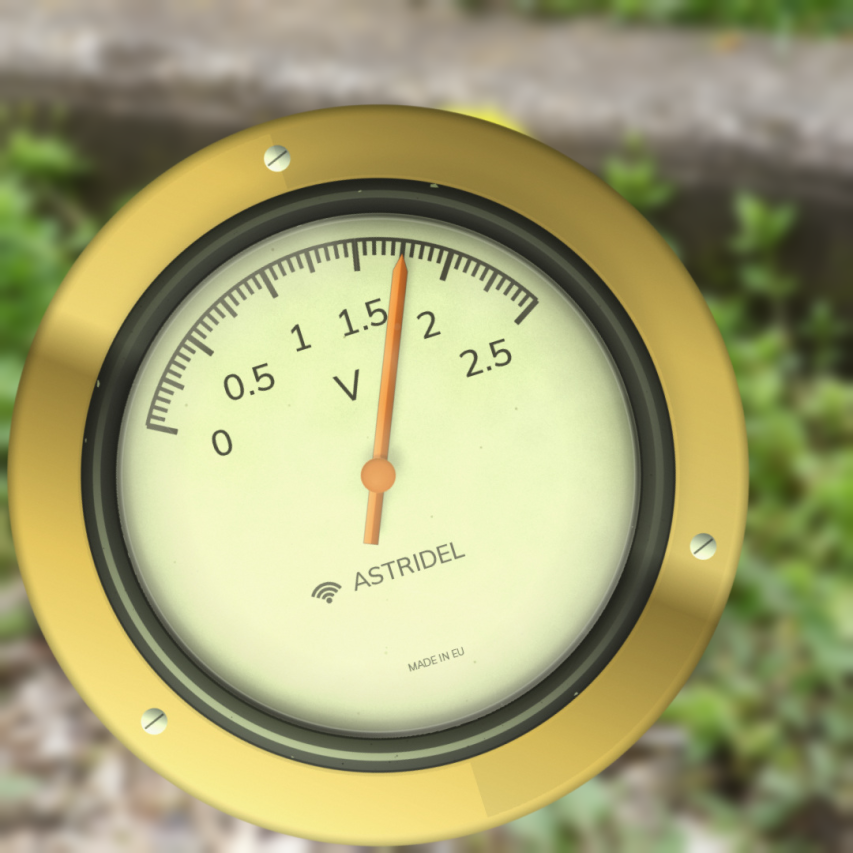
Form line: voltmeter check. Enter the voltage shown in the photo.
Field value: 1.75 V
